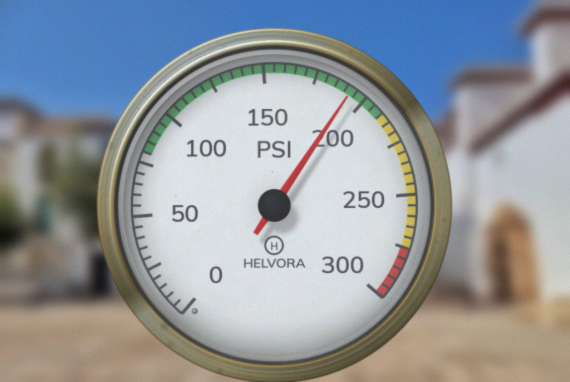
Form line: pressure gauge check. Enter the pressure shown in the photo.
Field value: 192.5 psi
